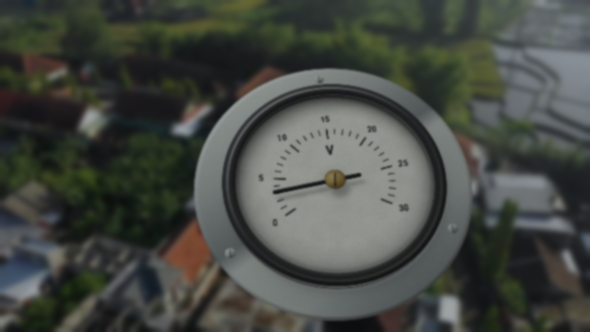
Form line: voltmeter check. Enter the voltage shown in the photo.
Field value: 3 V
